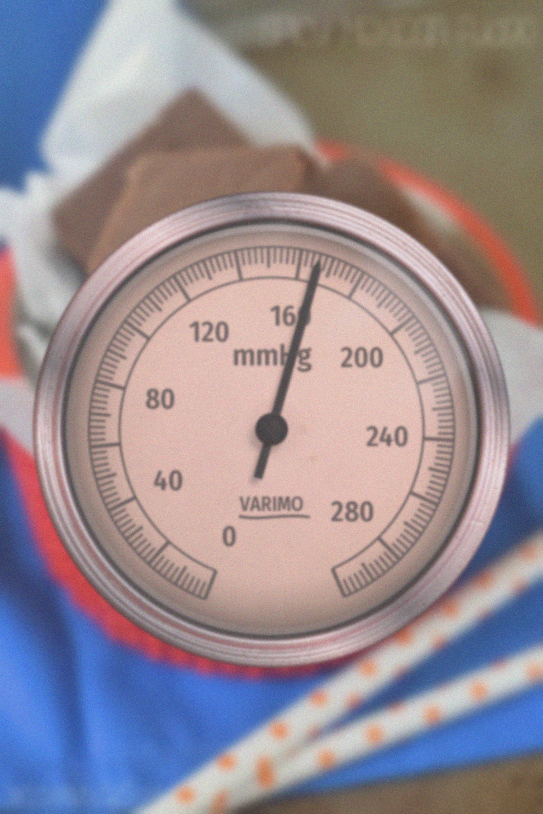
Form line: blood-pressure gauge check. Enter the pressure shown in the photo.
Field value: 166 mmHg
